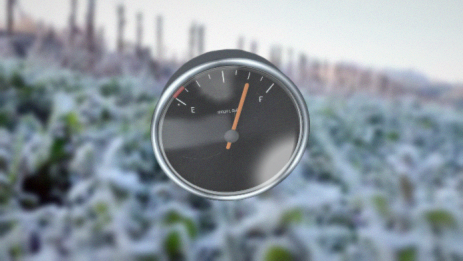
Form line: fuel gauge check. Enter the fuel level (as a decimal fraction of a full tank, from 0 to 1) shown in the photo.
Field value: 0.75
